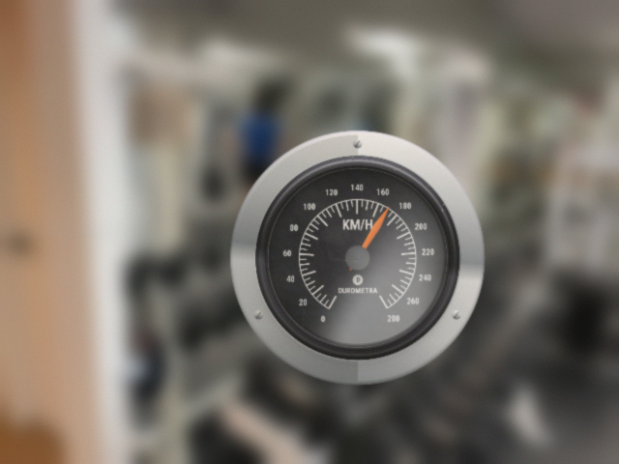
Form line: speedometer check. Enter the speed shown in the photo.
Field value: 170 km/h
